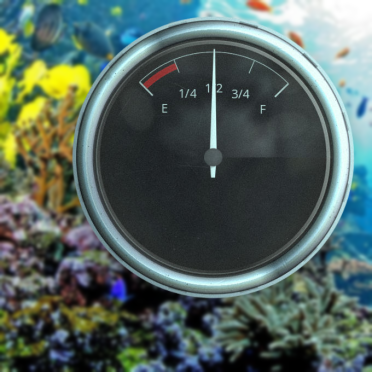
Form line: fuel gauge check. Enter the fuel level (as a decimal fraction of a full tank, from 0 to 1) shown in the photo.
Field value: 0.5
